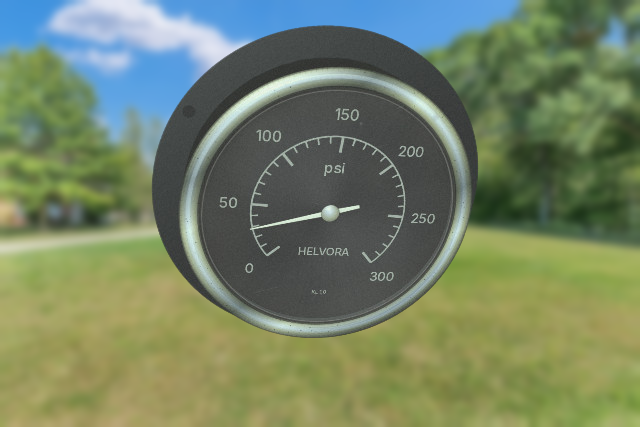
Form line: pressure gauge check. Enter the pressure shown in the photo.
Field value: 30 psi
